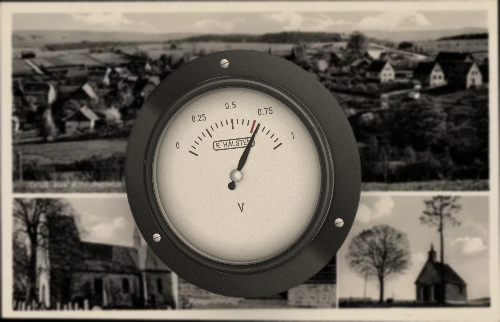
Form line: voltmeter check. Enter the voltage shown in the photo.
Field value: 0.75 V
